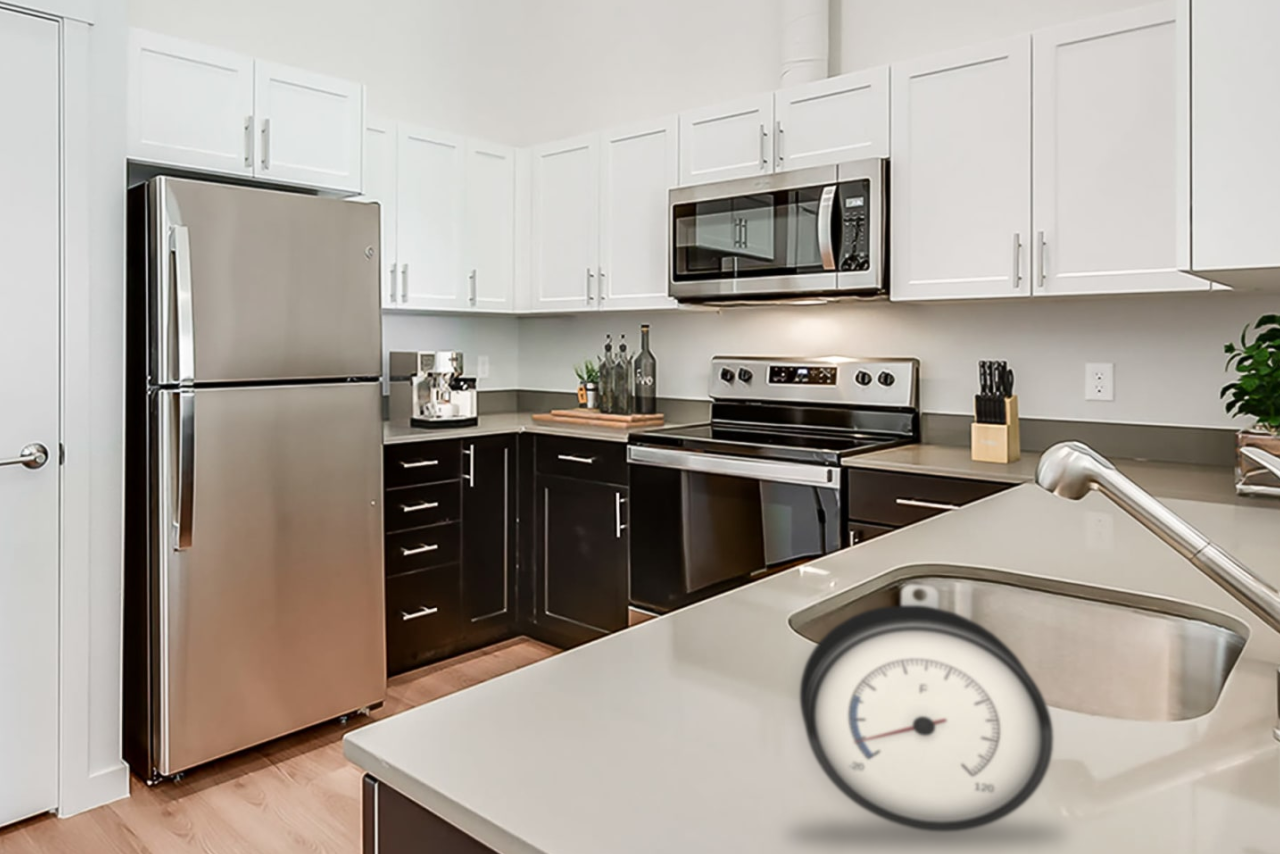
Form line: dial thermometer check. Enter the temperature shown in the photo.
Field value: -10 °F
